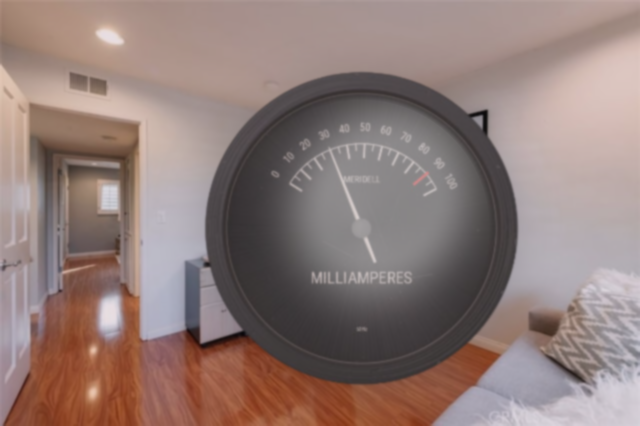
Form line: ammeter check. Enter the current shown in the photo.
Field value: 30 mA
